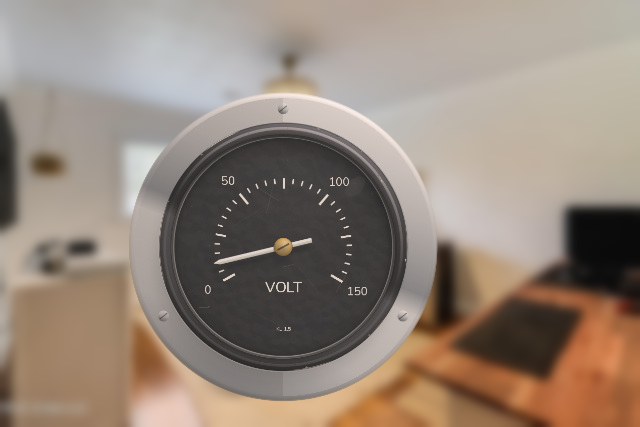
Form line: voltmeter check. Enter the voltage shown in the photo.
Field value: 10 V
